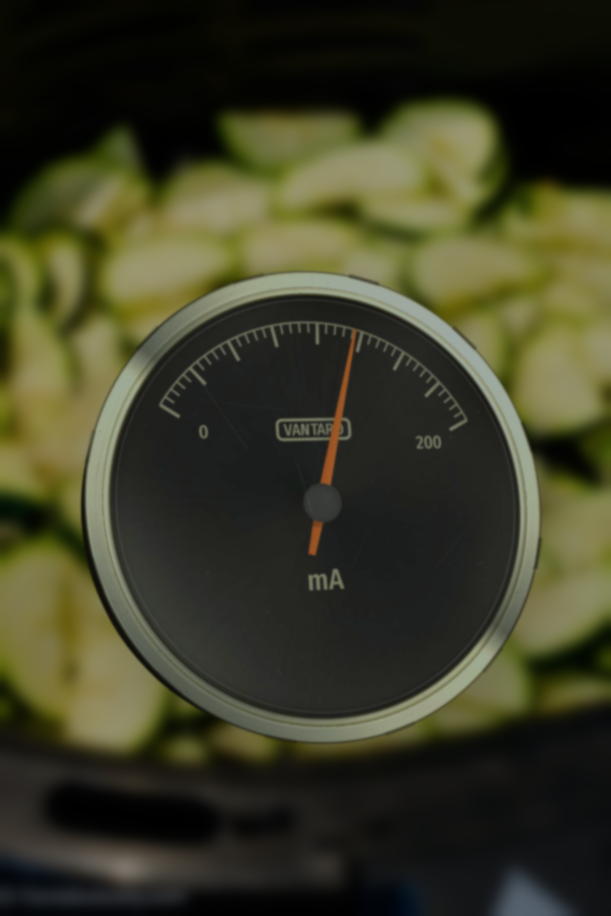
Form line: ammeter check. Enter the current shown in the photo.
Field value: 120 mA
